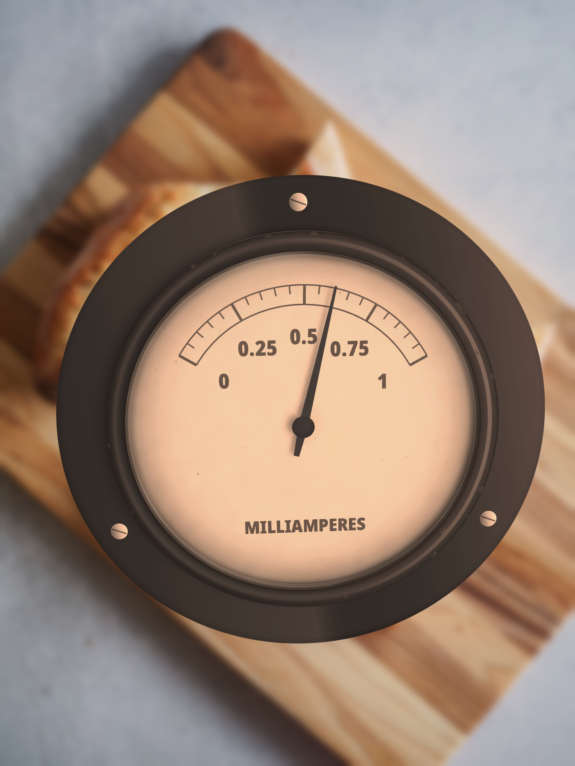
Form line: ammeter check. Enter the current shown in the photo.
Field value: 0.6 mA
